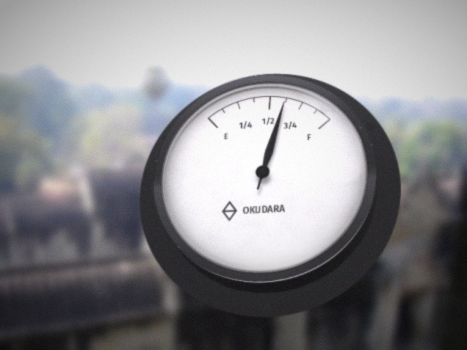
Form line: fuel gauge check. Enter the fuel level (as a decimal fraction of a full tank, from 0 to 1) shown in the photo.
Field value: 0.625
